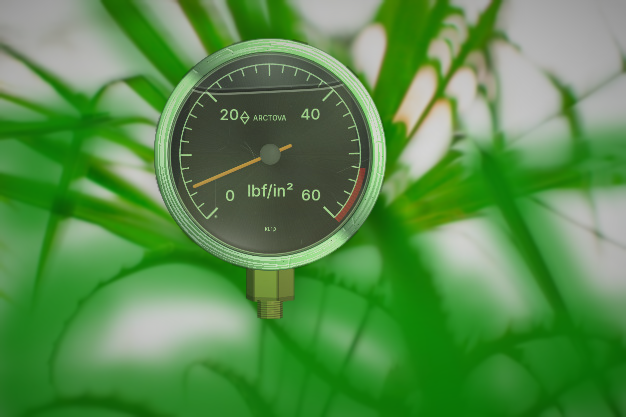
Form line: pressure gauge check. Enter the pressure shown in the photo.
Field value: 5 psi
